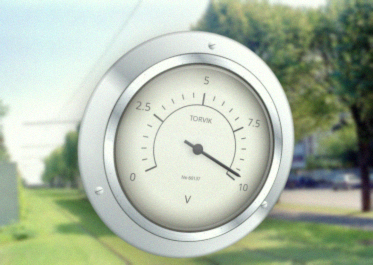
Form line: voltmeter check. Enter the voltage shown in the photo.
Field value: 9.75 V
